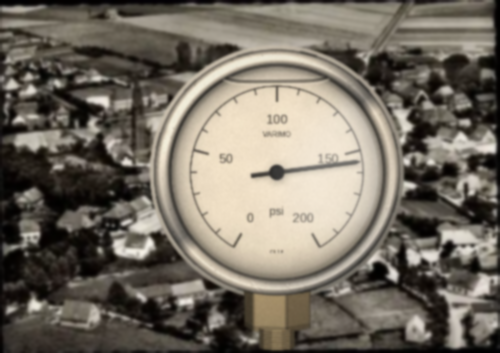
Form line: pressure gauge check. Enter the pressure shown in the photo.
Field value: 155 psi
